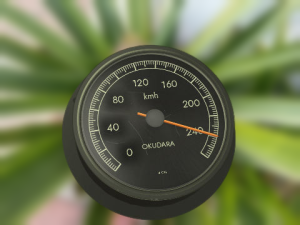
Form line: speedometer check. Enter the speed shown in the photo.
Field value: 240 km/h
